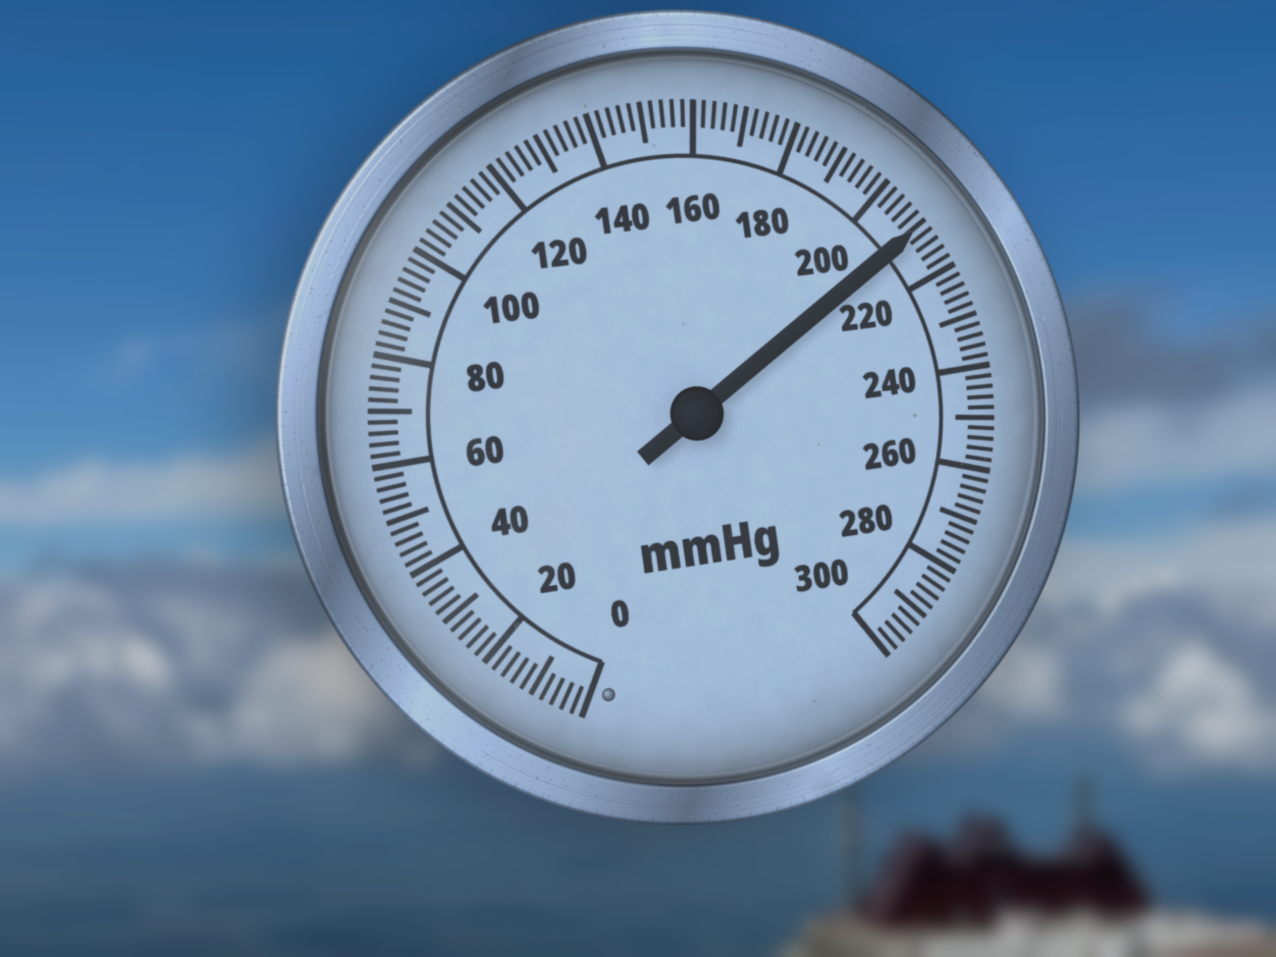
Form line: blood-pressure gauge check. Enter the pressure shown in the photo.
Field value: 210 mmHg
